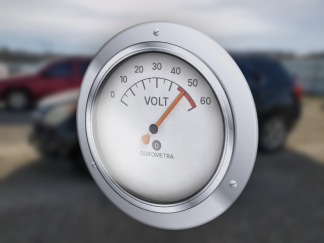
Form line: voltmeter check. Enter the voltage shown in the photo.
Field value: 50 V
